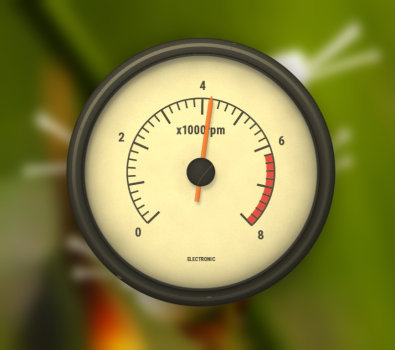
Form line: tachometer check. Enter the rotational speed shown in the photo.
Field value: 4200 rpm
